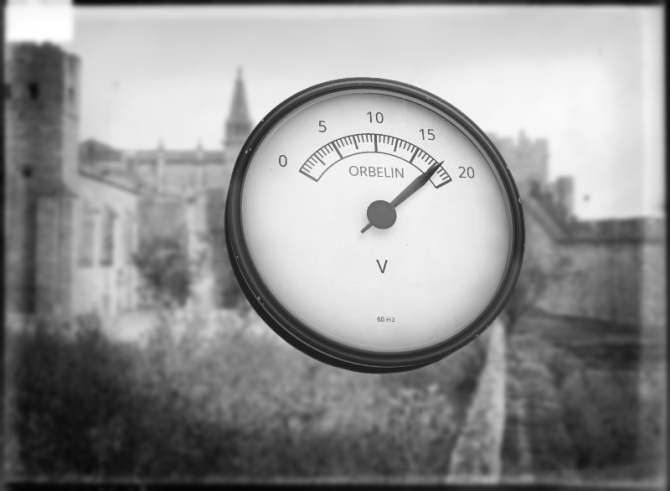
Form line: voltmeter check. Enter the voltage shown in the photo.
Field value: 18 V
